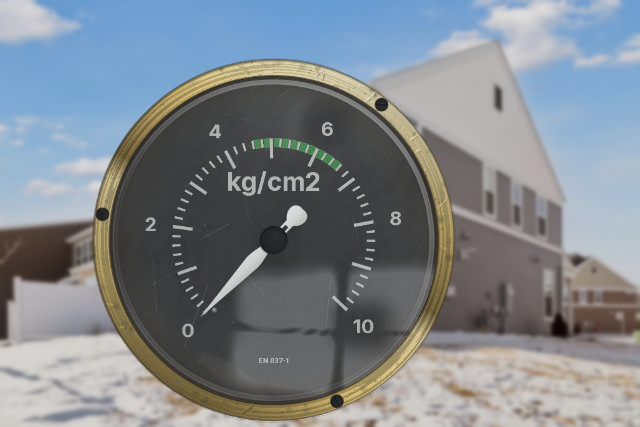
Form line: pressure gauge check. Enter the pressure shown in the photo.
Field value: 0 kg/cm²
